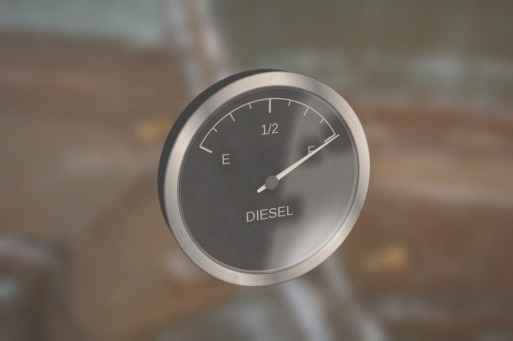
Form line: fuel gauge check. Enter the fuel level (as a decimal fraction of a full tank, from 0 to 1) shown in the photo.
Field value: 1
